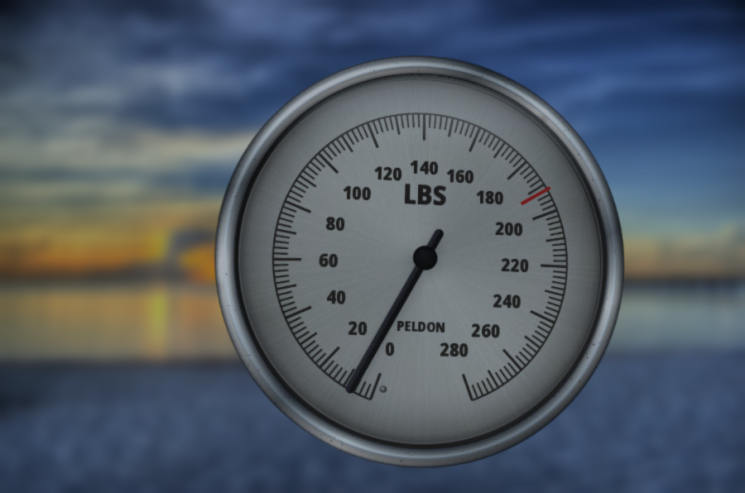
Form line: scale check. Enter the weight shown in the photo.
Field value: 8 lb
